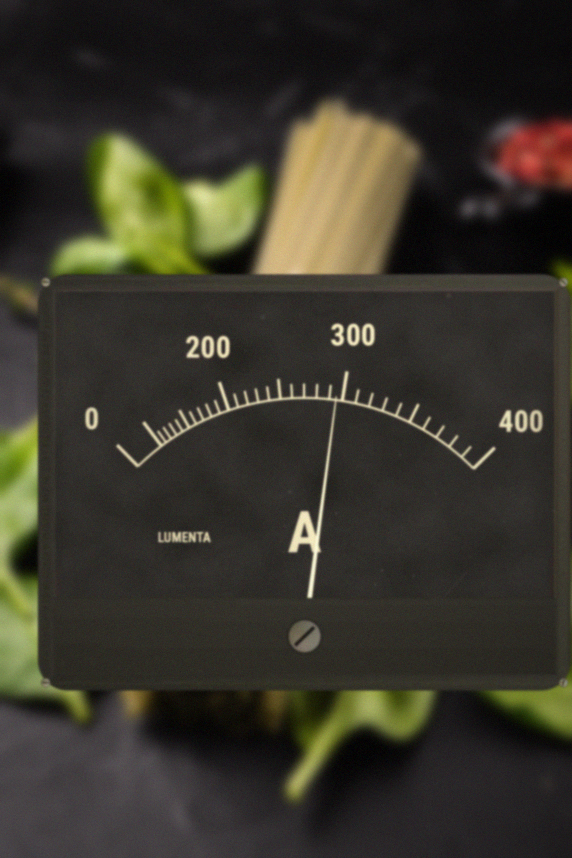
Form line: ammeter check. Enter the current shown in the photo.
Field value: 295 A
